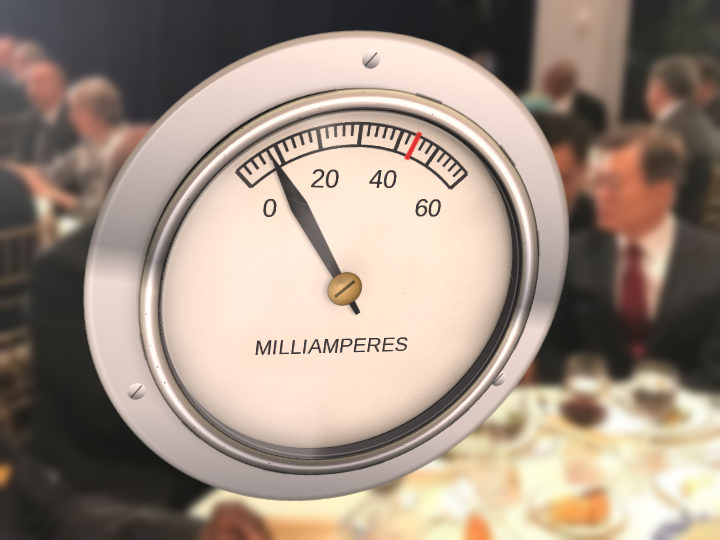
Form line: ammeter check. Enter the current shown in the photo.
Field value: 8 mA
